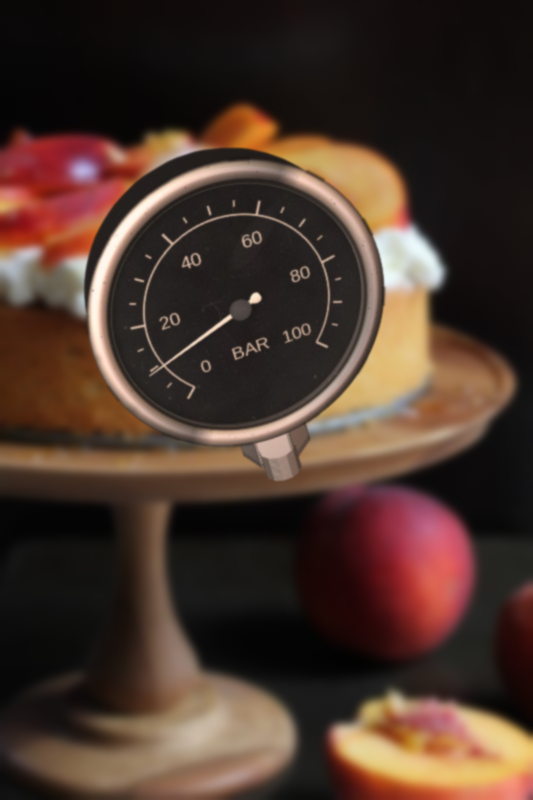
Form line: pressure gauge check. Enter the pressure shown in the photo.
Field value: 10 bar
